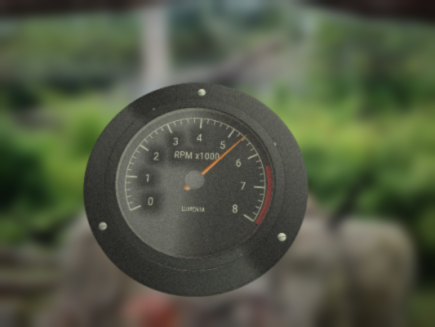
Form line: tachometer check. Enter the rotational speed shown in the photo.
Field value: 5400 rpm
